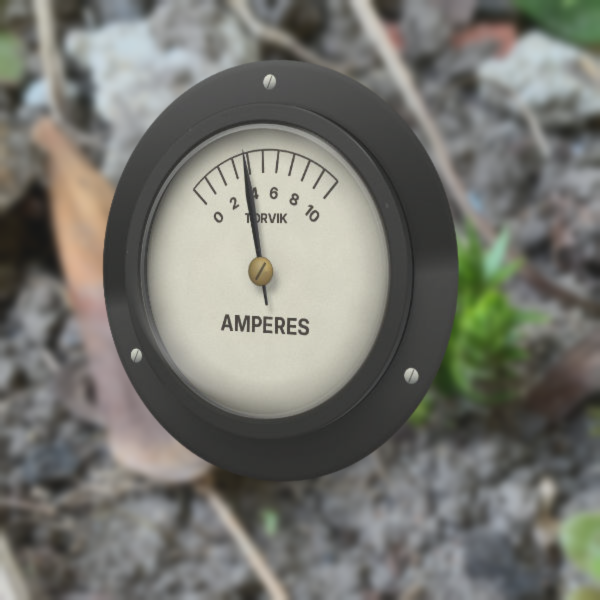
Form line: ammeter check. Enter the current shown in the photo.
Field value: 4 A
